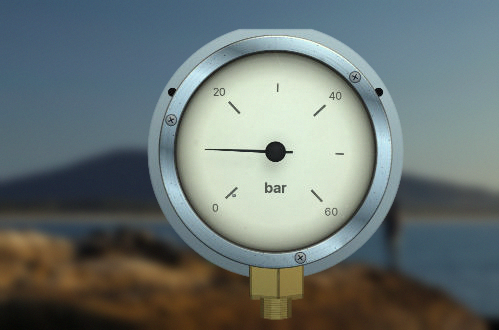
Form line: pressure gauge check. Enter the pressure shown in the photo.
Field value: 10 bar
